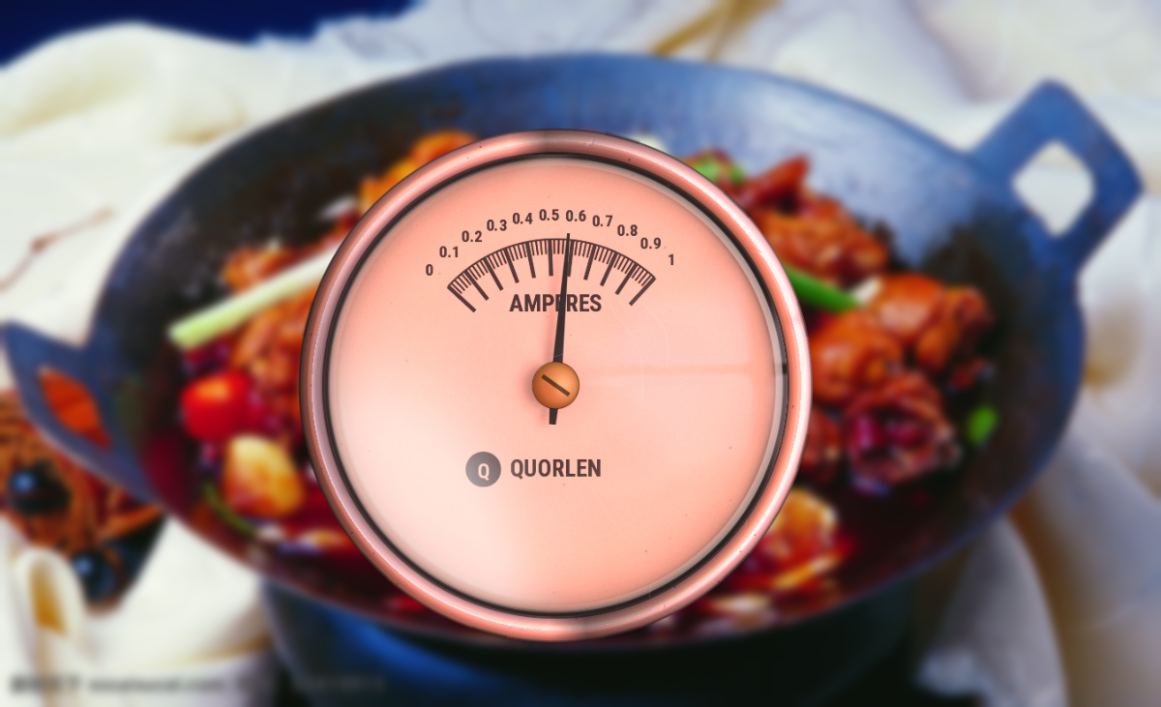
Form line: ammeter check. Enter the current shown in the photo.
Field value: 0.58 A
